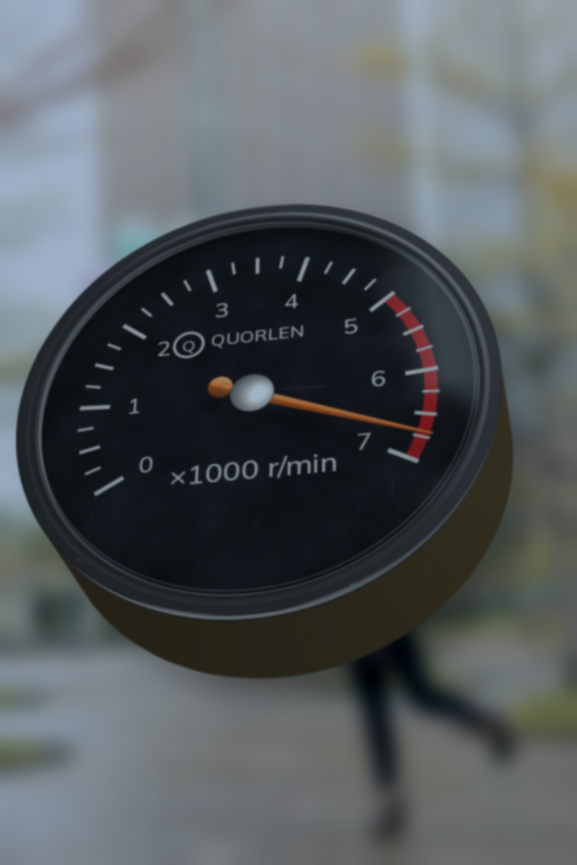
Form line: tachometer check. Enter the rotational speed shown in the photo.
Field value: 6750 rpm
